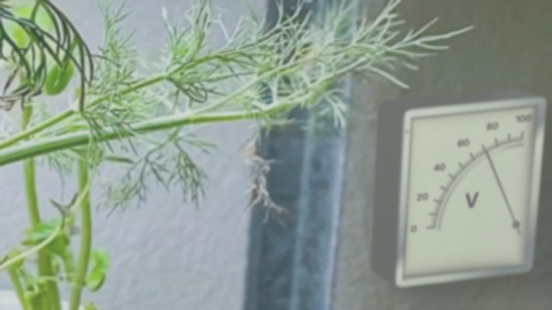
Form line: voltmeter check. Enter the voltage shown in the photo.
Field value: 70 V
